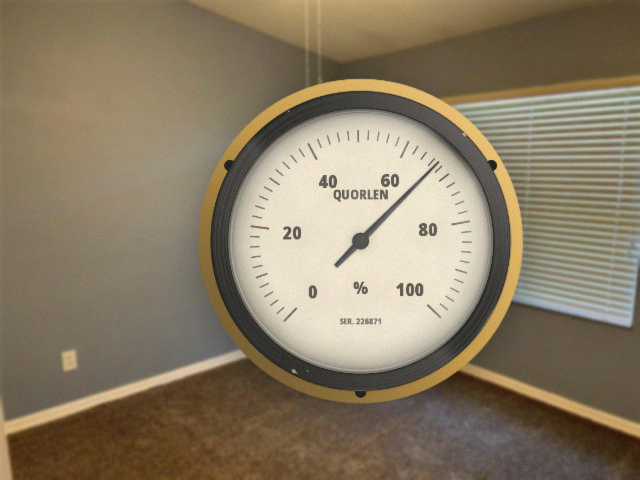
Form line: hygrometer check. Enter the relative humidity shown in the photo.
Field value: 67 %
